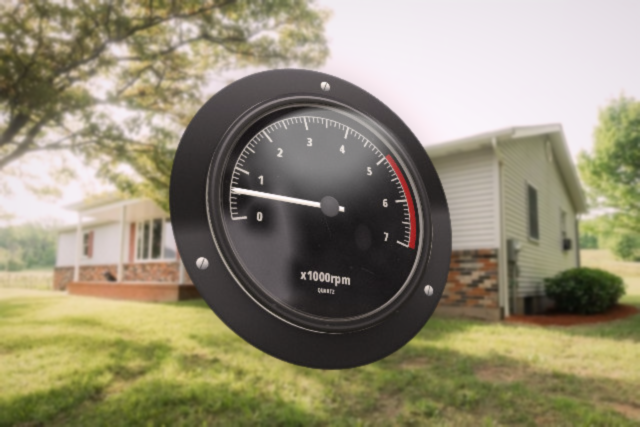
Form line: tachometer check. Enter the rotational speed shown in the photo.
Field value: 500 rpm
